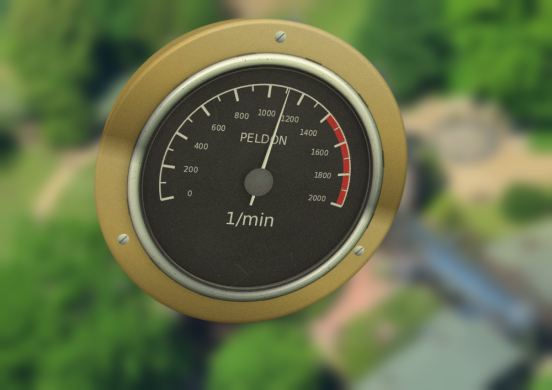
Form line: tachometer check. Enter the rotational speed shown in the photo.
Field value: 1100 rpm
